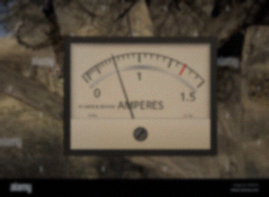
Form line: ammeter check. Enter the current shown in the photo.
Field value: 0.75 A
